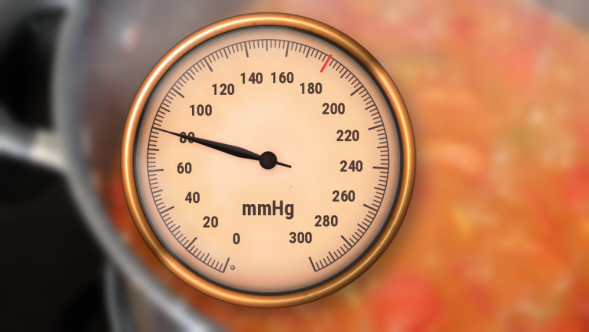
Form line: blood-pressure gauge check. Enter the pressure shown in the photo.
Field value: 80 mmHg
